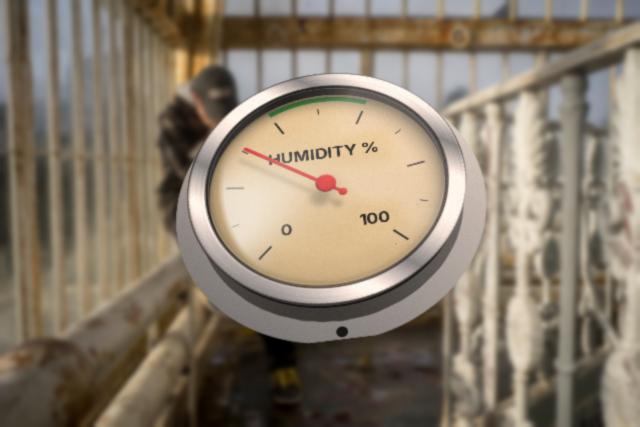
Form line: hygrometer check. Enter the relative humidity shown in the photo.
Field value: 30 %
